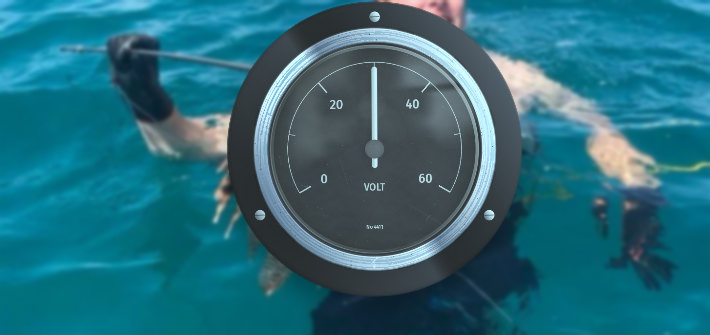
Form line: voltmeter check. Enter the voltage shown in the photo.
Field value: 30 V
